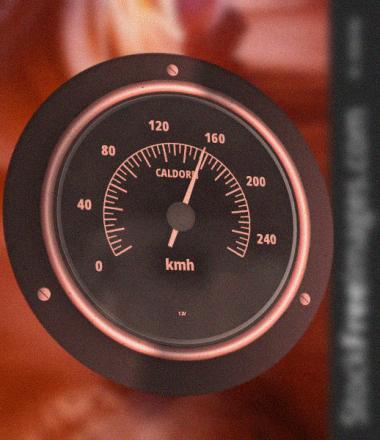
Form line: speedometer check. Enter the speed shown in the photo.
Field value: 155 km/h
